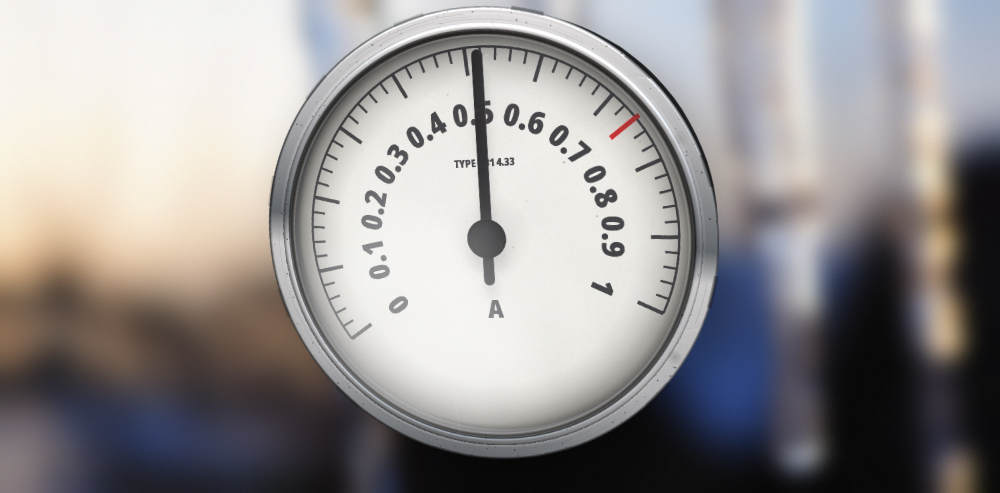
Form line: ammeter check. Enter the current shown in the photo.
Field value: 0.52 A
